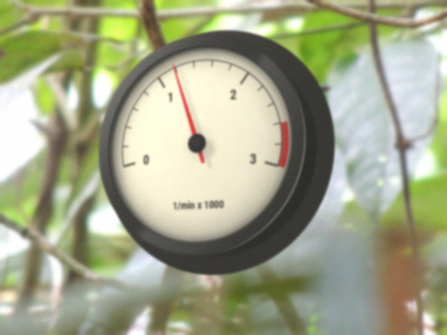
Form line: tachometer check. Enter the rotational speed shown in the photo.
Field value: 1200 rpm
